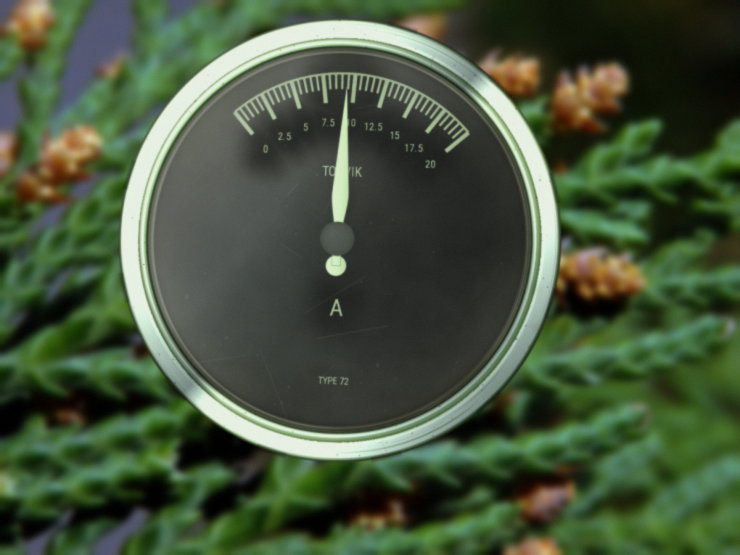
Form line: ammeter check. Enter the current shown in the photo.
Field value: 9.5 A
